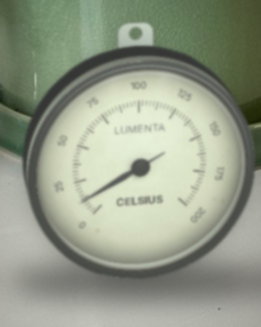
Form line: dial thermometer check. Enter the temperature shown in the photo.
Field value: 12.5 °C
